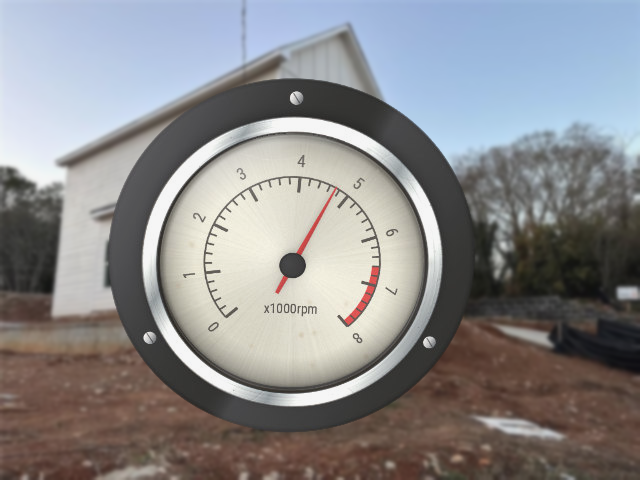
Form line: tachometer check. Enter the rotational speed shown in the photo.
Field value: 4700 rpm
